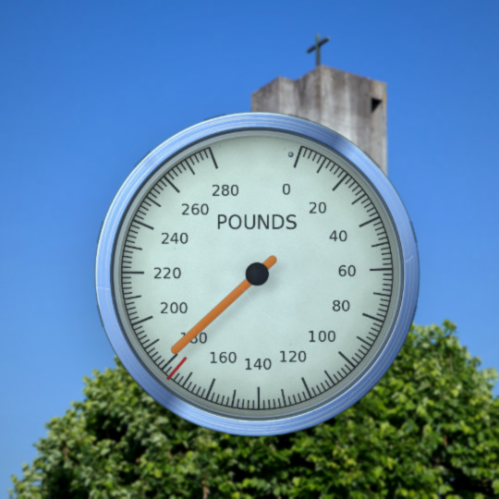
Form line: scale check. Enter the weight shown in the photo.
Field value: 182 lb
